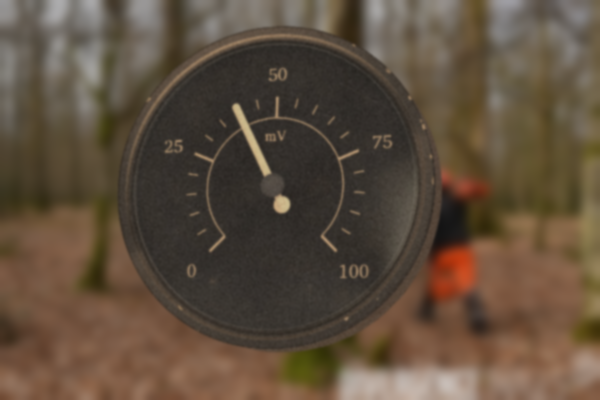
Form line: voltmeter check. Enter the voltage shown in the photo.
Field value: 40 mV
